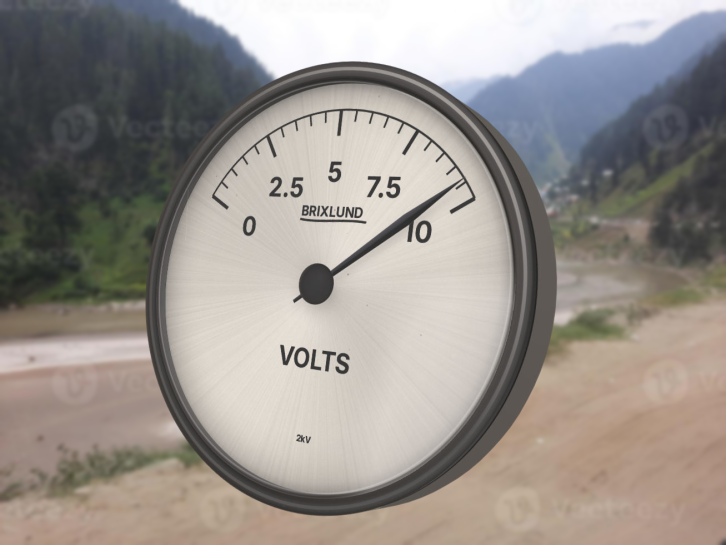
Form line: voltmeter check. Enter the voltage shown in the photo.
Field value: 9.5 V
